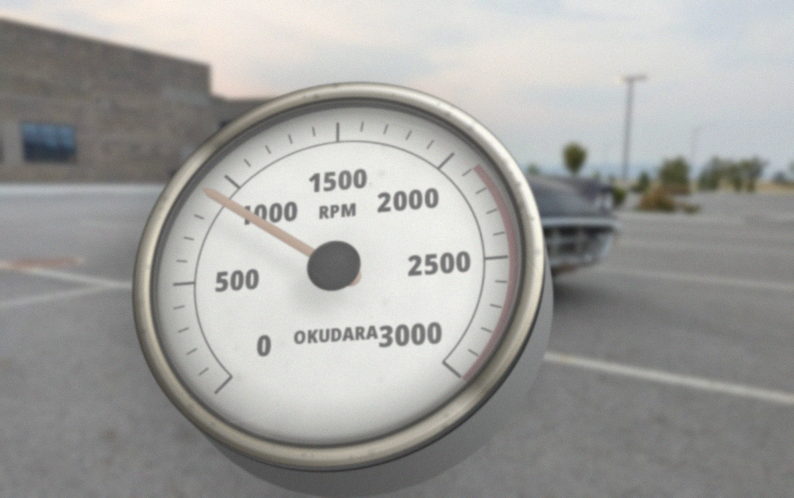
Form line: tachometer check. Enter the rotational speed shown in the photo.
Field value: 900 rpm
